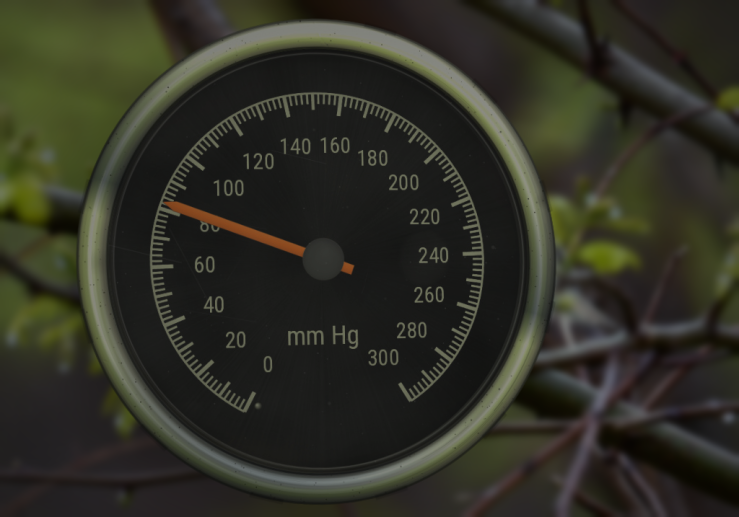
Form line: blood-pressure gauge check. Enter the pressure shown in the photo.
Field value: 82 mmHg
